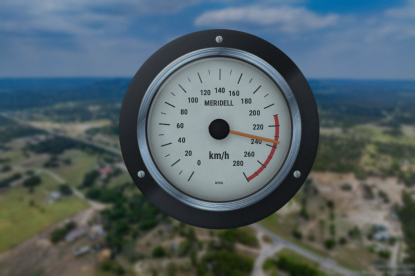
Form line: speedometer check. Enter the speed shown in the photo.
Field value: 235 km/h
